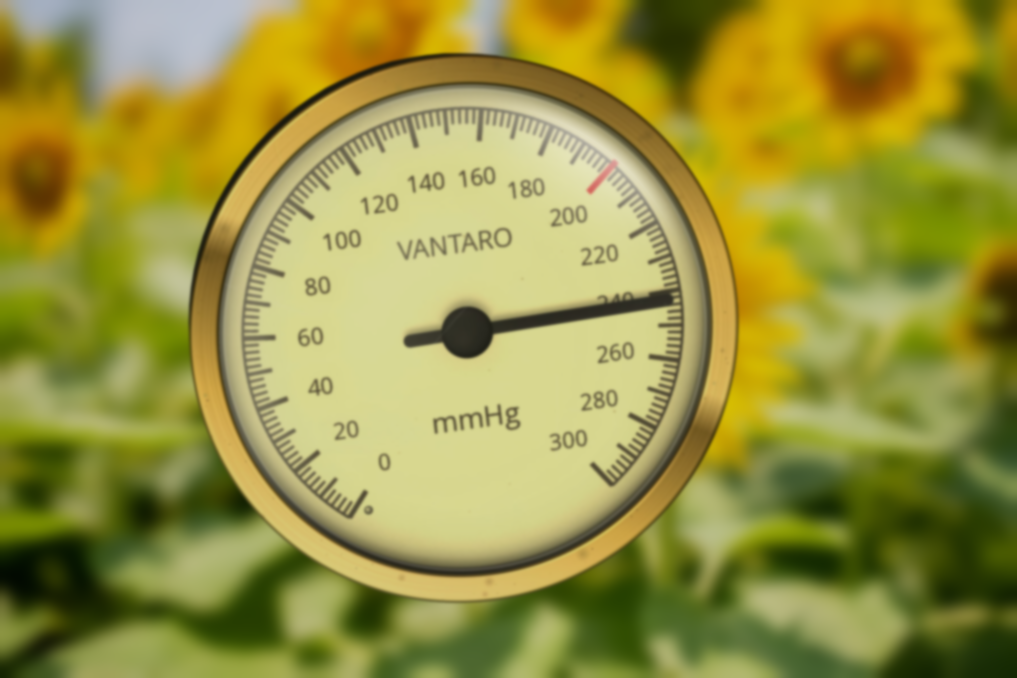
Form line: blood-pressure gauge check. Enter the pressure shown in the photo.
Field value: 242 mmHg
